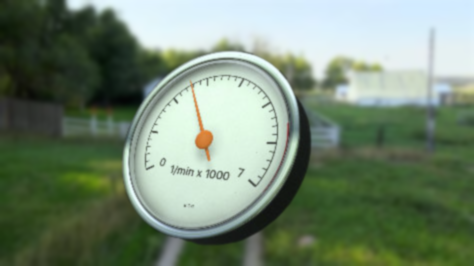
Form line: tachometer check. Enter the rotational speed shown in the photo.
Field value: 2600 rpm
